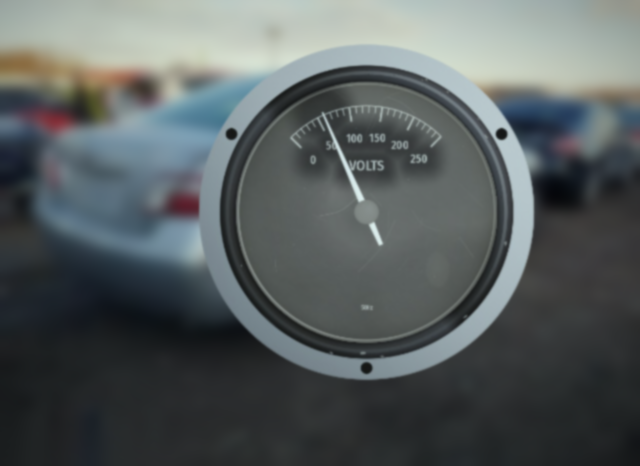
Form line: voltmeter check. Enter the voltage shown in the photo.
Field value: 60 V
